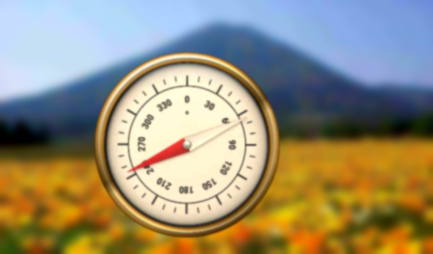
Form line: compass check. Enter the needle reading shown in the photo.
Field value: 245 °
